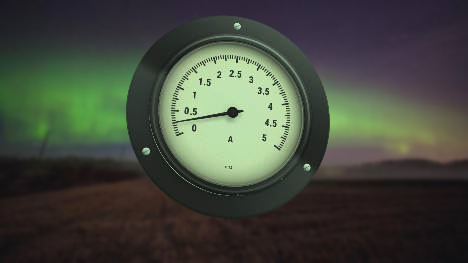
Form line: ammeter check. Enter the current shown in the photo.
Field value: 0.25 A
